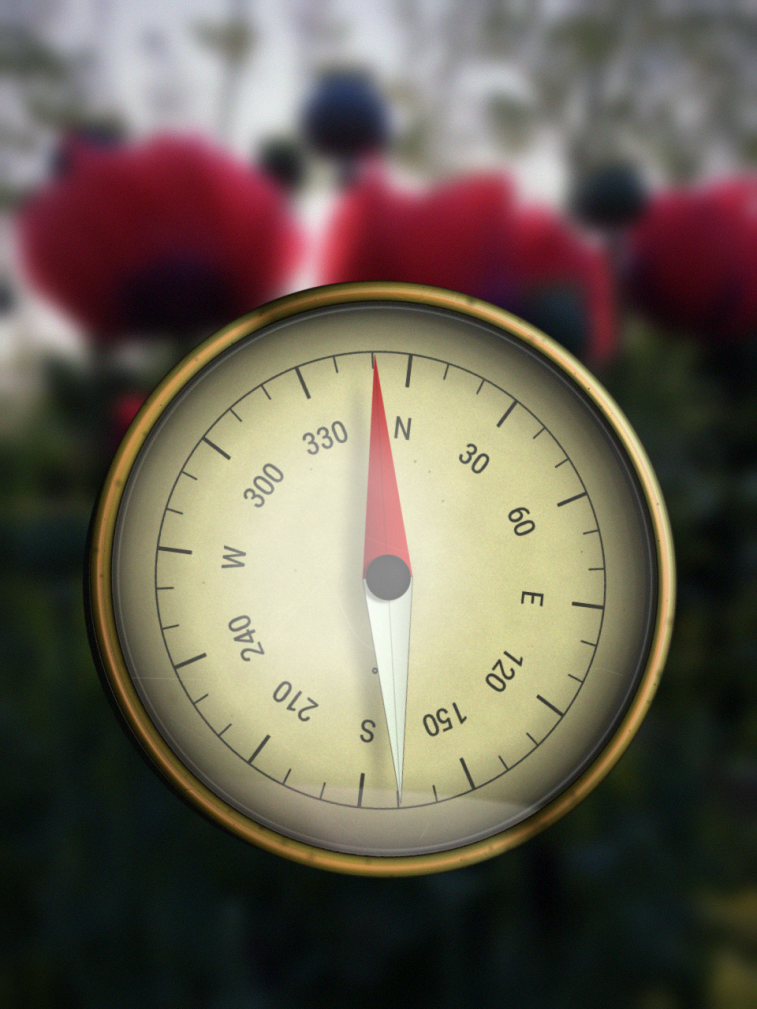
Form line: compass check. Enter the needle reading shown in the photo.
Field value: 350 °
